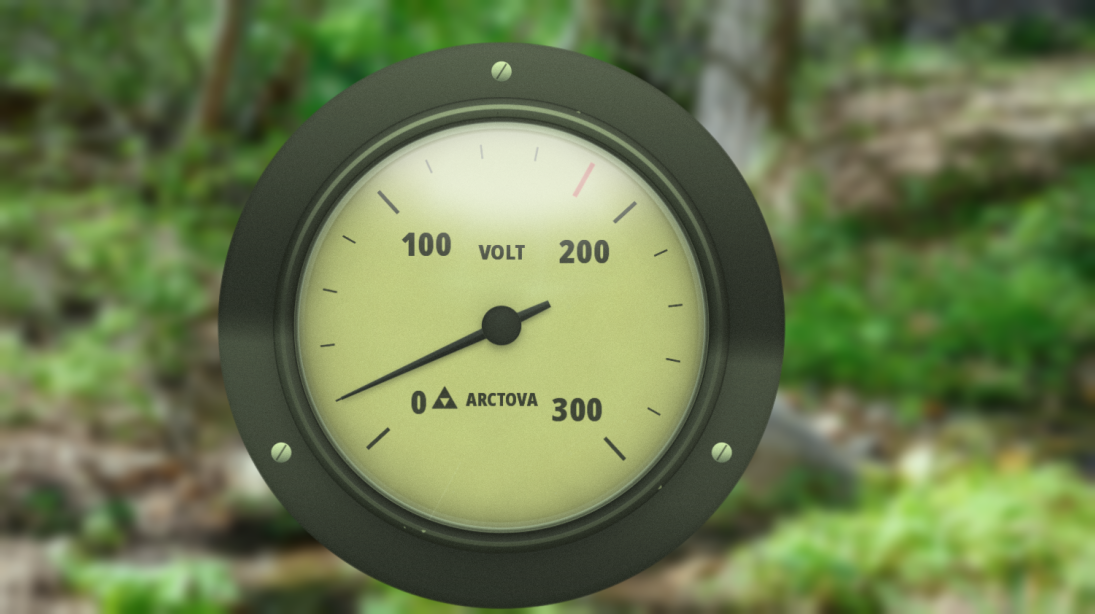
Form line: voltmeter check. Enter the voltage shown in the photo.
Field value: 20 V
